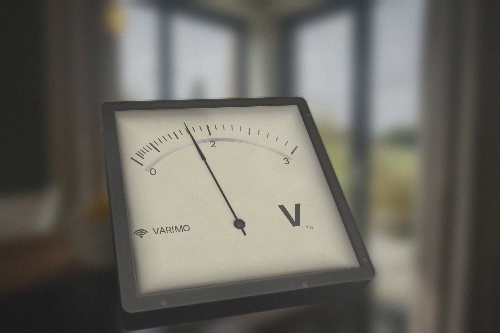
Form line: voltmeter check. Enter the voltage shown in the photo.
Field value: 1.7 V
